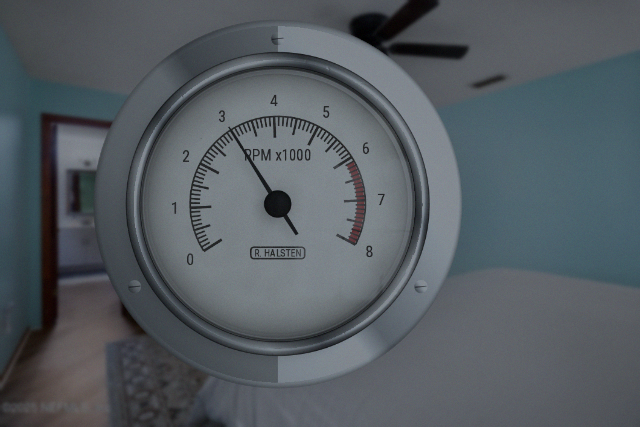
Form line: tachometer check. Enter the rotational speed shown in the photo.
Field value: 3000 rpm
